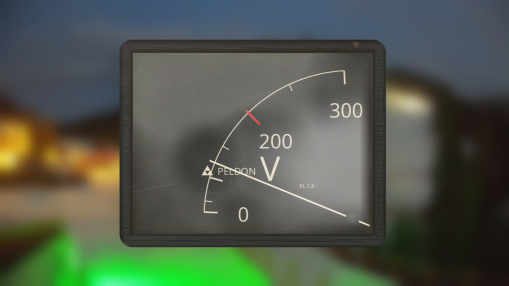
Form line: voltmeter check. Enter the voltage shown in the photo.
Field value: 125 V
